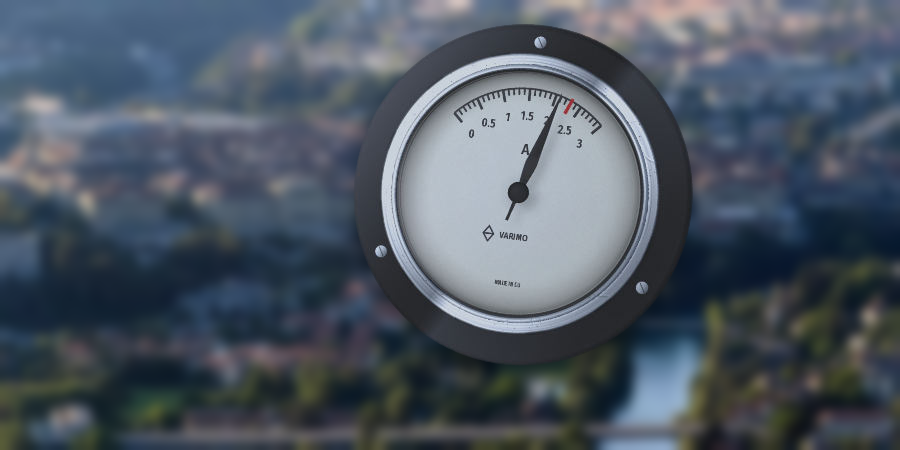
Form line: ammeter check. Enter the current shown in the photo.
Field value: 2.1 A
